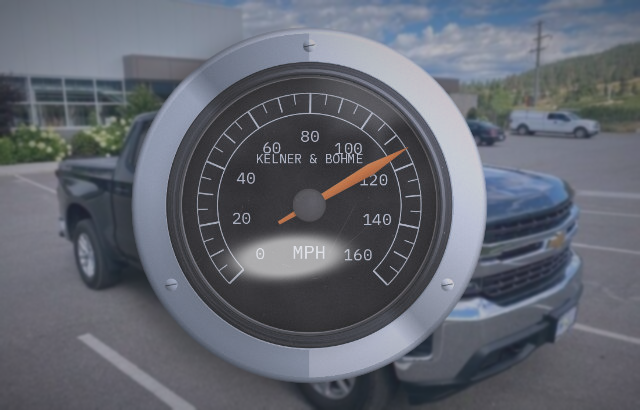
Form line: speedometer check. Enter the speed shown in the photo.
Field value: 115 mph
